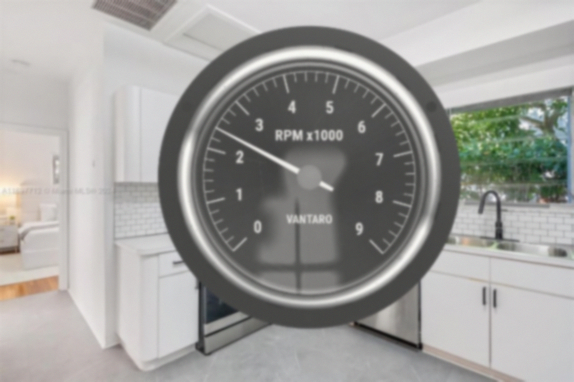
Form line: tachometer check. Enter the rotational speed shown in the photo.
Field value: 2400 rpm
